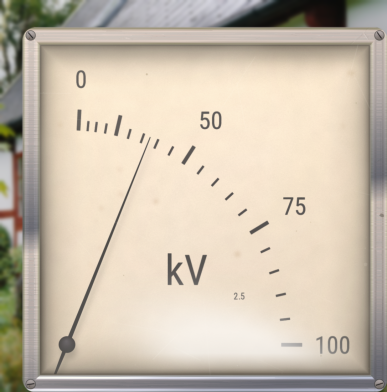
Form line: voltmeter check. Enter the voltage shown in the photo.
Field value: 37.5 kV
